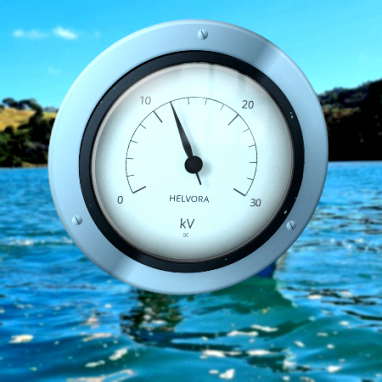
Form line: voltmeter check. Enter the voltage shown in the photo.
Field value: 12 kV
